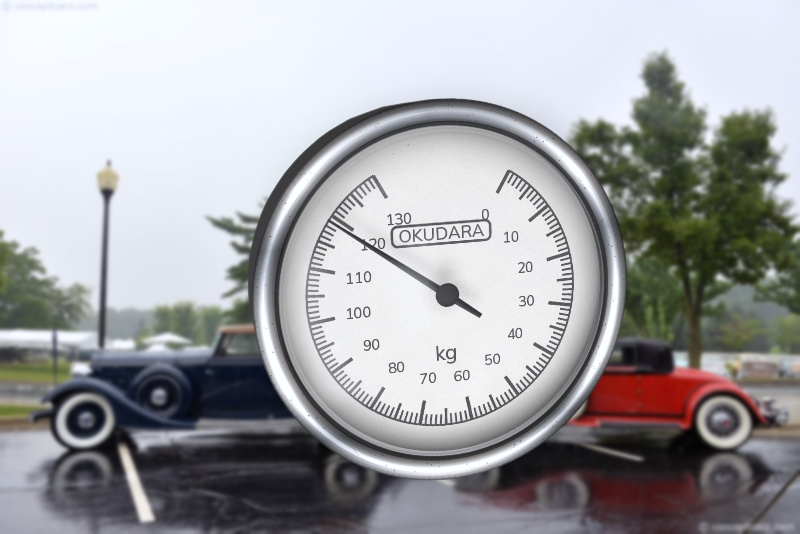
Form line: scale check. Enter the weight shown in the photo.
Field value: 119 kg
